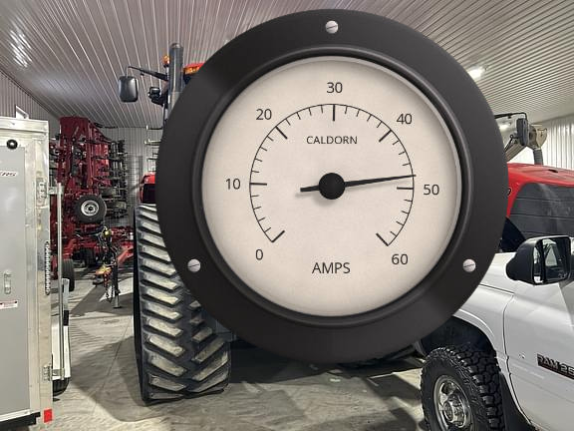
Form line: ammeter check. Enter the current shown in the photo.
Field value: 48 A
